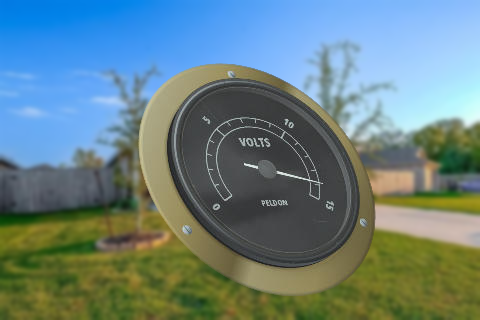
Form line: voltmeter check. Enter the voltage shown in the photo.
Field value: 14 V
